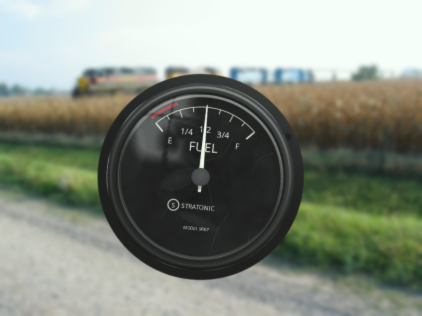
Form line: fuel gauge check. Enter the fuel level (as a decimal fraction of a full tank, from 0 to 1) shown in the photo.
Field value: 0.5
